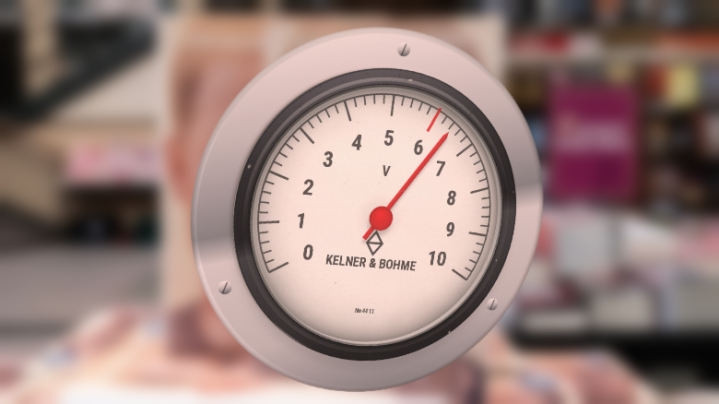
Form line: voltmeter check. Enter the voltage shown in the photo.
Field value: 6.4 V
